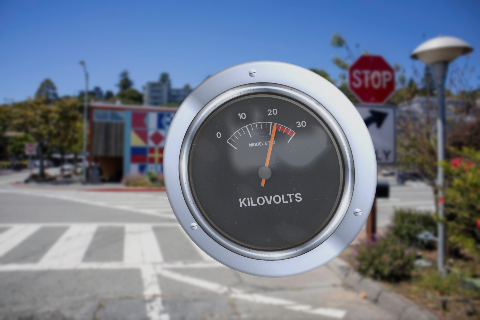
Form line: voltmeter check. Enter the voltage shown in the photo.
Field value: 22 kV
